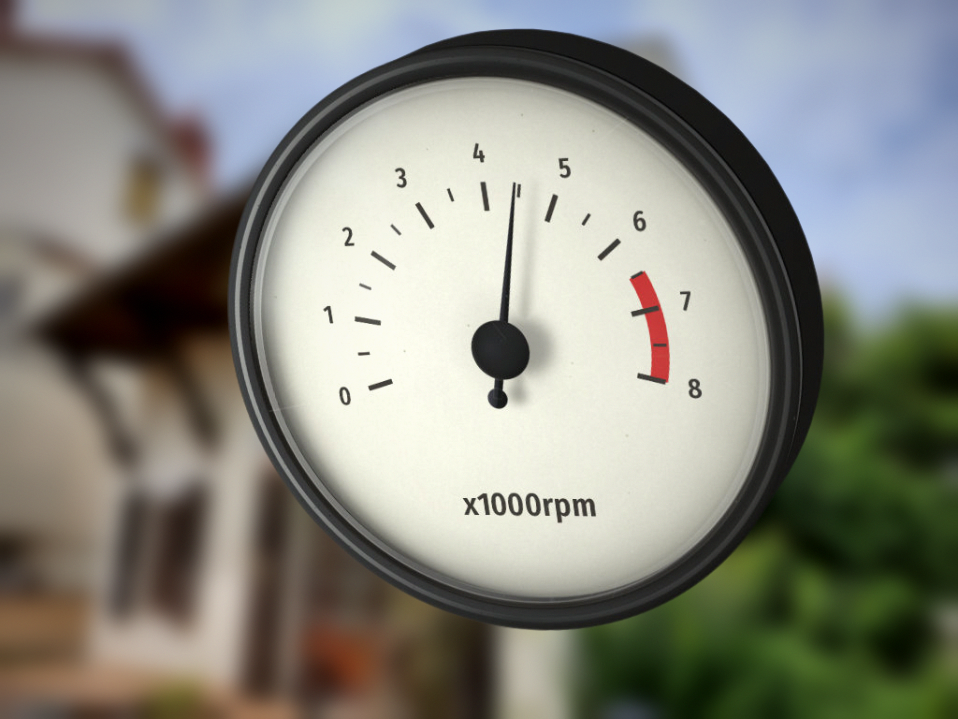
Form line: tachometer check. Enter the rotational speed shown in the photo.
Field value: 4500 rpm
